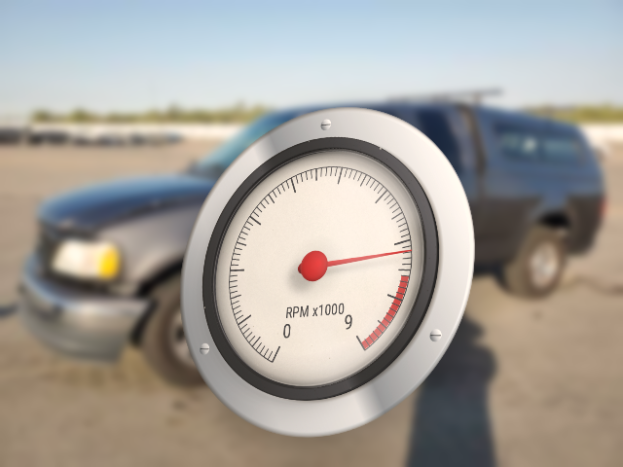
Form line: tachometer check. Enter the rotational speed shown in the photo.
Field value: 7200 rpm
